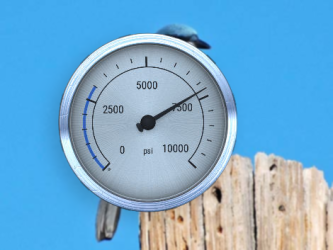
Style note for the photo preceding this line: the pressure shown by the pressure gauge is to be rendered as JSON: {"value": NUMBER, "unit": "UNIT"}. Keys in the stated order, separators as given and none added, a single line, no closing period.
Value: {"value": 7250, "unit": "psi"}
